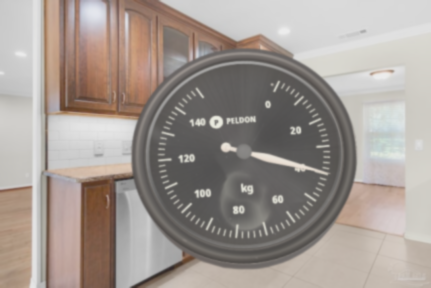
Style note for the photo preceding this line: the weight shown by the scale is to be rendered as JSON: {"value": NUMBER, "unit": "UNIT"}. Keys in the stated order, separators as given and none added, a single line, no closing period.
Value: {"value": 40, "unit": "kg"}
